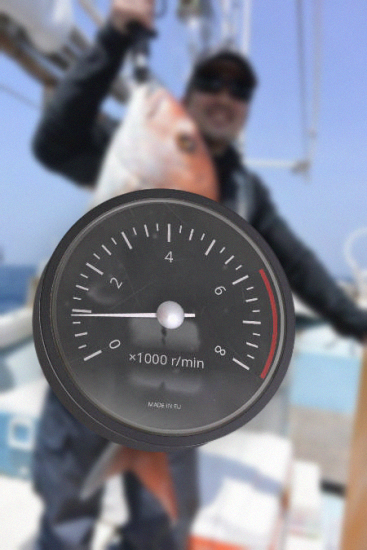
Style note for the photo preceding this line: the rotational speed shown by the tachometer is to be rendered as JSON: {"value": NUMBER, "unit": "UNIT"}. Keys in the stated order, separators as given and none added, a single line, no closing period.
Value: {"value": 875, "unit": "rpm"}
